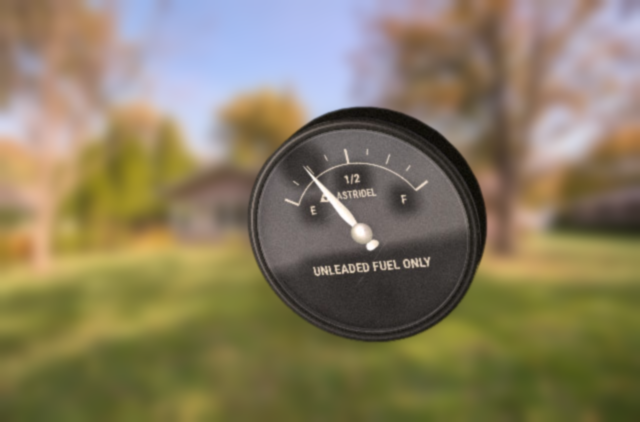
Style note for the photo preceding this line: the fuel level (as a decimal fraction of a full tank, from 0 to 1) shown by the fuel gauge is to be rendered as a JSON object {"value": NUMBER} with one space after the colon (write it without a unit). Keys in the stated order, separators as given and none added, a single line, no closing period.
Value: {"value": 0.25}
